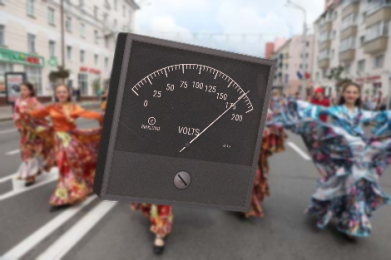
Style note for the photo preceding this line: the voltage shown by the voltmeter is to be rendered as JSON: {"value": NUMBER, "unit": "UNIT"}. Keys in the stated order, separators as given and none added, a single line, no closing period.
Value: {"value": 175, "unit": "V"}
